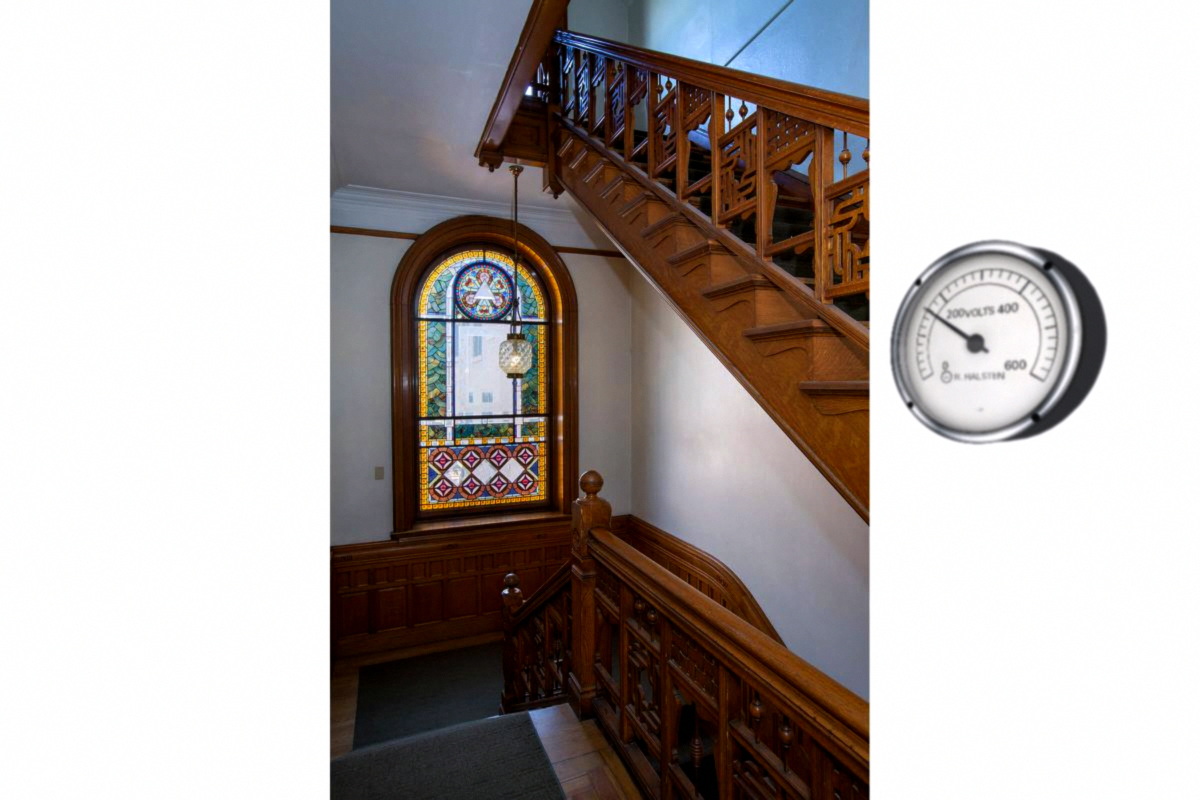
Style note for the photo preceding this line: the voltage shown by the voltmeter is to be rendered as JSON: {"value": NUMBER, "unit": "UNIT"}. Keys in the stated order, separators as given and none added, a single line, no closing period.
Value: {"value": 160, "unit": "V"}
